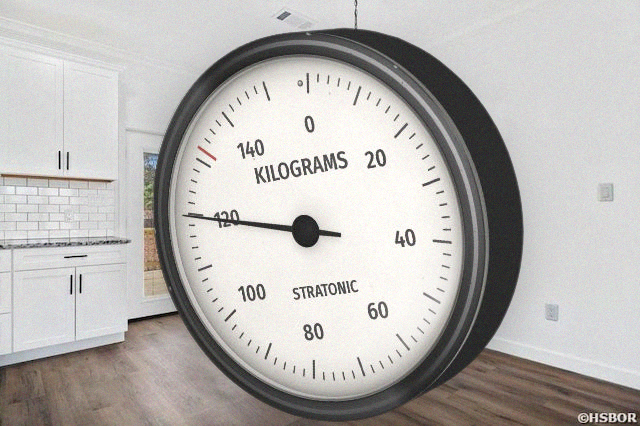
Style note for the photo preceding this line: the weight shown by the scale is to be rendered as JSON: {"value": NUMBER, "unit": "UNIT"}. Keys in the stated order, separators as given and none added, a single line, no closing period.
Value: {"value": 120, "unit": "kg"}
